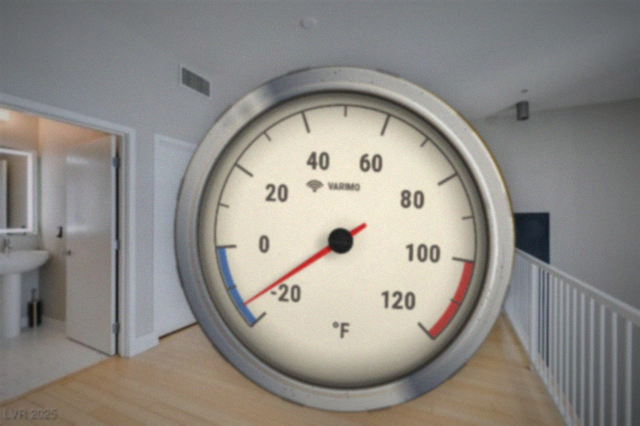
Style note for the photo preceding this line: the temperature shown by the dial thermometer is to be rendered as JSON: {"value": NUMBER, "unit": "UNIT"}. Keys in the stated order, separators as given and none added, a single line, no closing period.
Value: {"value": -15, "unit": "°F"}
